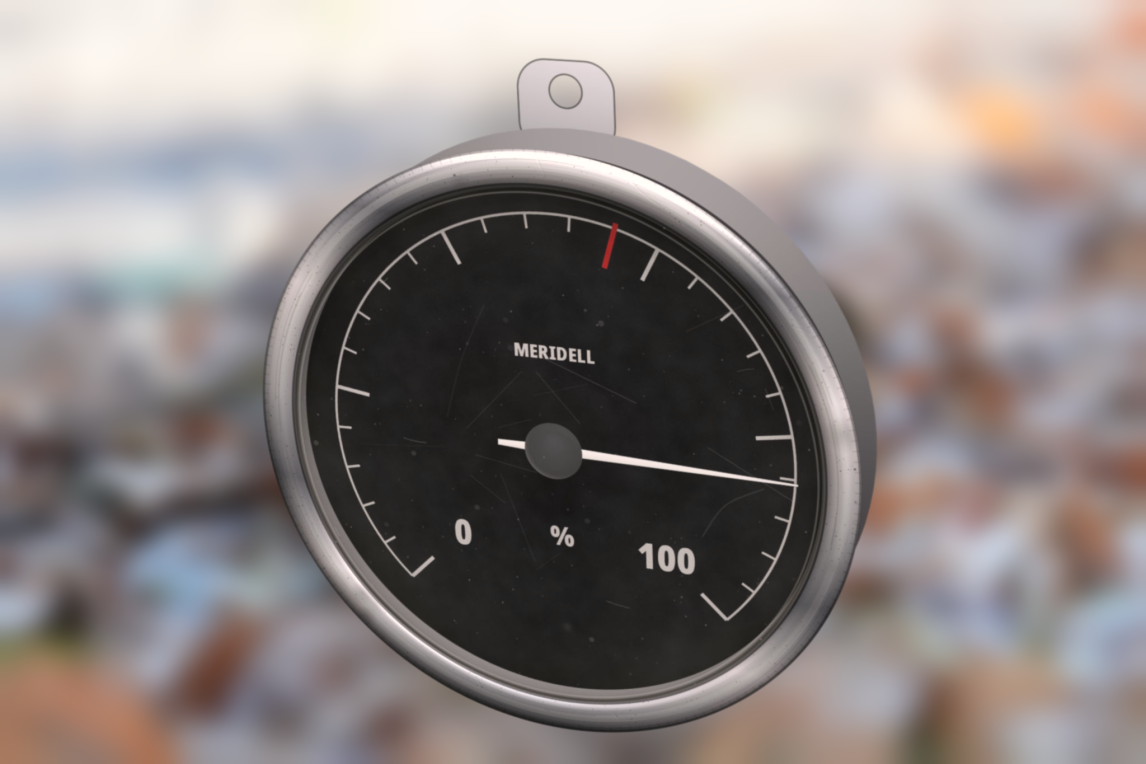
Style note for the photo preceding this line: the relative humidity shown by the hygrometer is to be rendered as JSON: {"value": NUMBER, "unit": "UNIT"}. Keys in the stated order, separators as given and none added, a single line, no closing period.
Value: {"value": 84, "unit": "%"}
